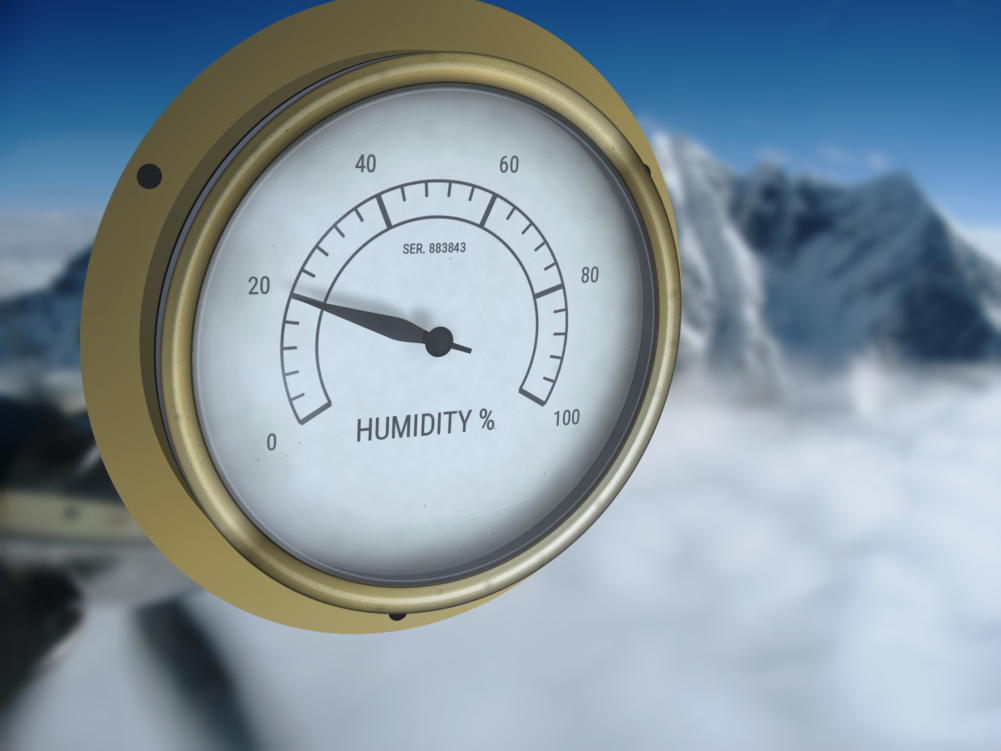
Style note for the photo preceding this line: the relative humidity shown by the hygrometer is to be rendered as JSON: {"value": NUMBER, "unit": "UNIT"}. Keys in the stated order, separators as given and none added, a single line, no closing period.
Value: {"value": 20, "unit": "%"}
